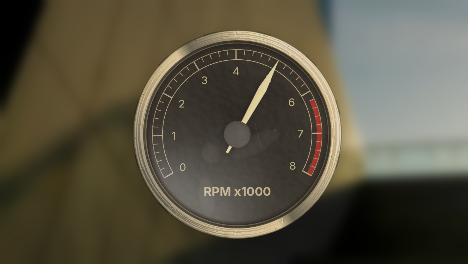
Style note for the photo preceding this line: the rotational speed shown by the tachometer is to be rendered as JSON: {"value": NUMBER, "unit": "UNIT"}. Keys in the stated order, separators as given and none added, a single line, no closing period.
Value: {"value": 5000, "unit": "rpm"}
